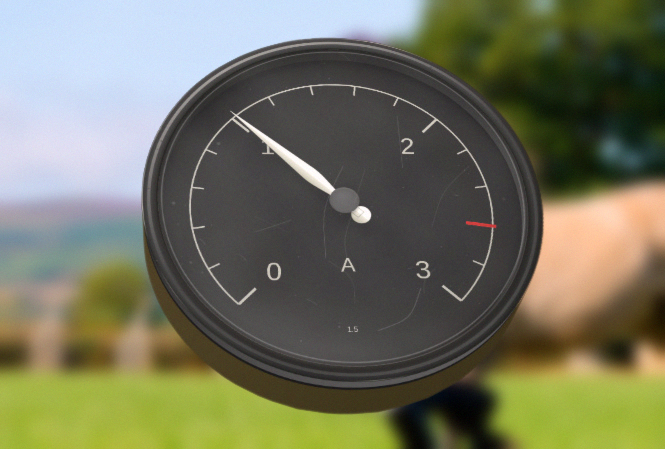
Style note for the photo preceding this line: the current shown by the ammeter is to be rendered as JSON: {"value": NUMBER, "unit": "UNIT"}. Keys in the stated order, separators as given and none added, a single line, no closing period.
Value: {"value": 1, "unit": "A"}
